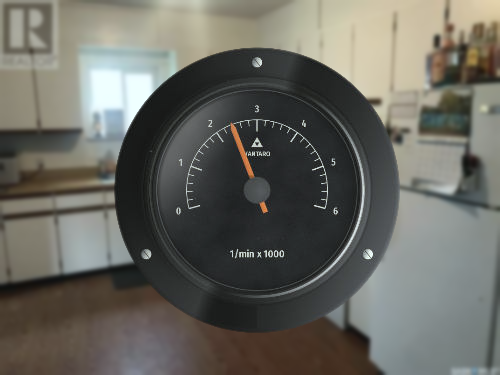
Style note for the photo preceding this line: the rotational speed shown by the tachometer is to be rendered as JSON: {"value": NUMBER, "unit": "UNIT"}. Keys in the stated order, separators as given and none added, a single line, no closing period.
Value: {"value": 2400, "unit": "rpm"}
